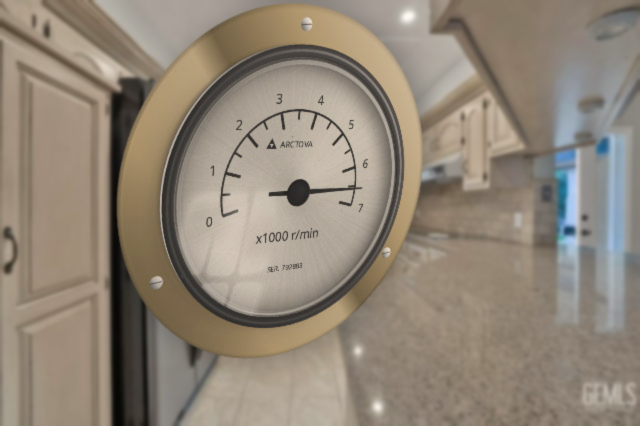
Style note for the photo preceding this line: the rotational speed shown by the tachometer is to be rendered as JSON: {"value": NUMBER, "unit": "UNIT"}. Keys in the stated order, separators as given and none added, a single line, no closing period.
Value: {"value": 6500, "unit": "rpm"}
